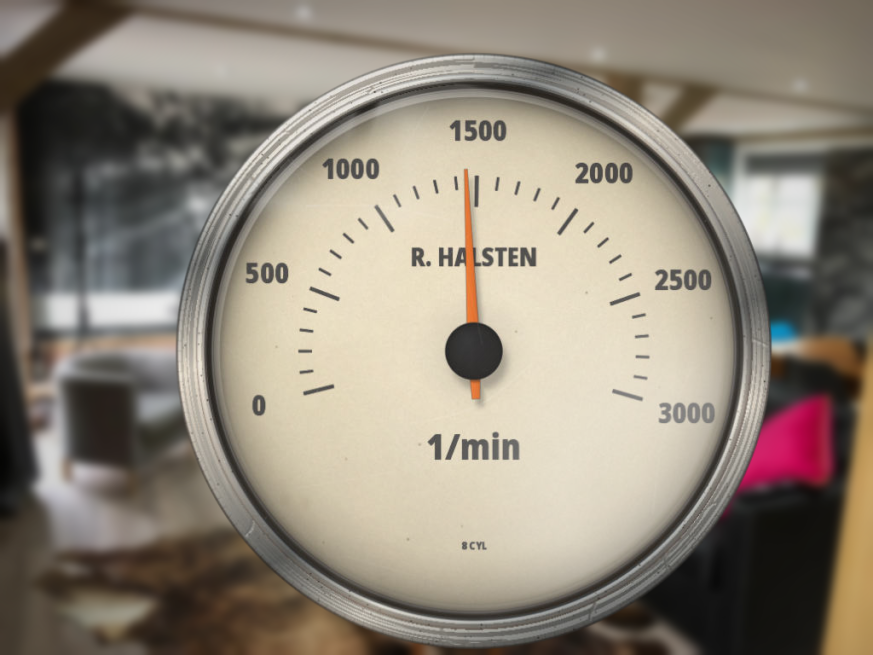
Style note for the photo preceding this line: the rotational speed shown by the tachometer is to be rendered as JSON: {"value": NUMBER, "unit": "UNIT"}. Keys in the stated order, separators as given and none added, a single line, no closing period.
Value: {"value": 1450, "unit": "rpm"}
